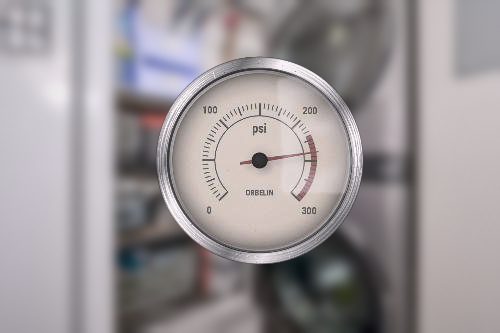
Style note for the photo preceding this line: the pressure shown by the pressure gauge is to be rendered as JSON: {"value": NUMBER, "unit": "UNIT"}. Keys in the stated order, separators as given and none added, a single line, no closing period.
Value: {"value": 240, "unit": "psi"}
